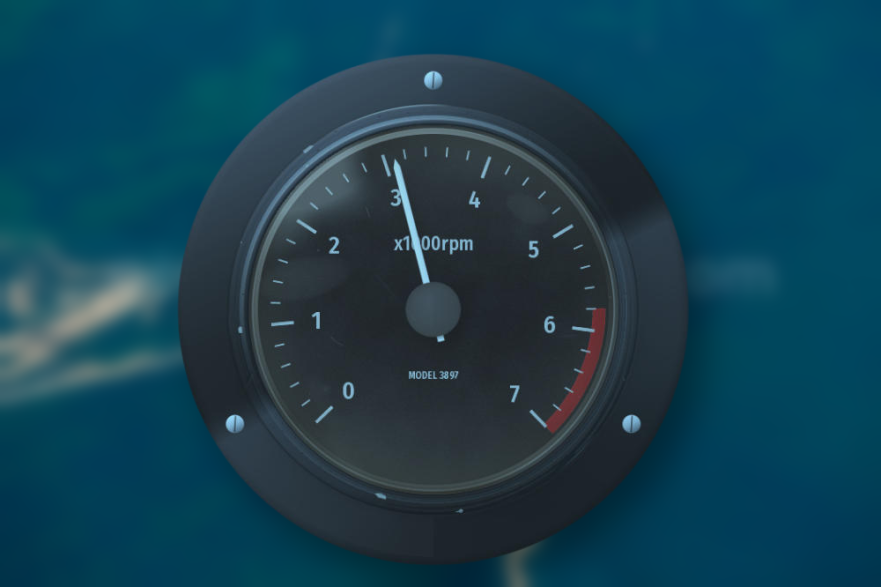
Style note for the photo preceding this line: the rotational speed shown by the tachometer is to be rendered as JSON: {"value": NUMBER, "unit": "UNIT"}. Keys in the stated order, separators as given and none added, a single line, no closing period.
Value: {"value": 3100, "unit": "rpm"}
